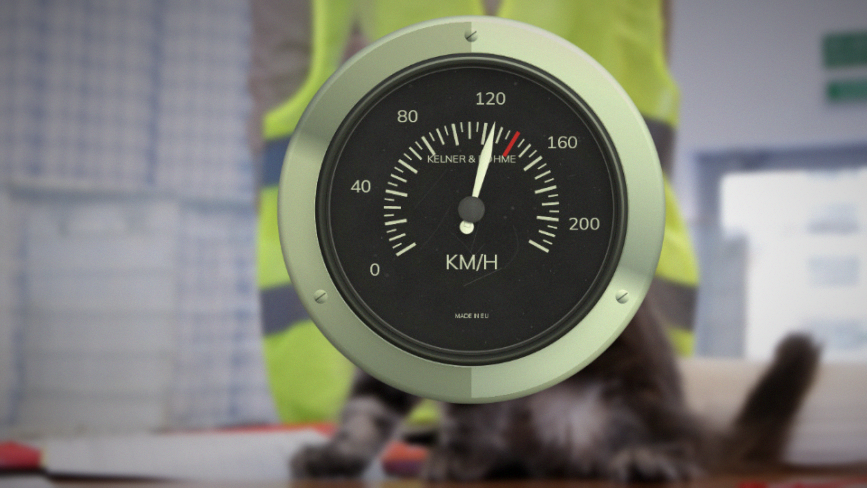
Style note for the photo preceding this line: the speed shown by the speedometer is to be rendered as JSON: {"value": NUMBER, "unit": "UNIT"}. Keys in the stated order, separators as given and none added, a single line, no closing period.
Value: {"value": 125, "unit": "km/h"}
